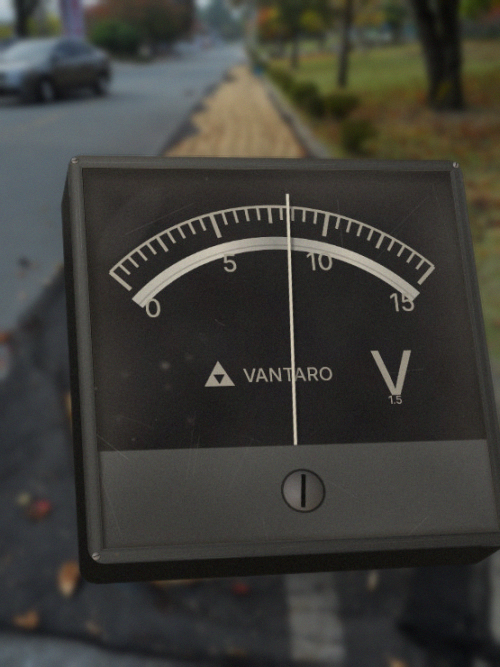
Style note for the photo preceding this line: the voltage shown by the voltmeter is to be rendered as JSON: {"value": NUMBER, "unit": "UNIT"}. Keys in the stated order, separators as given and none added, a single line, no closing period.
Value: {"value": 8.25, "unit": "V"}
